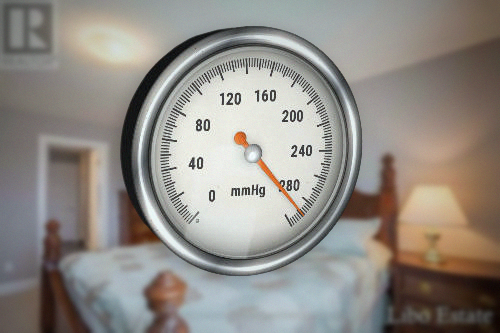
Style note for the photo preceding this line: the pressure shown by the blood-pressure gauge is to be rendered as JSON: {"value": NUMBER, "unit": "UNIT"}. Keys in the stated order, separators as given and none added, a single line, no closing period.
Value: {"value": 290, "unit": "mmHg"}
